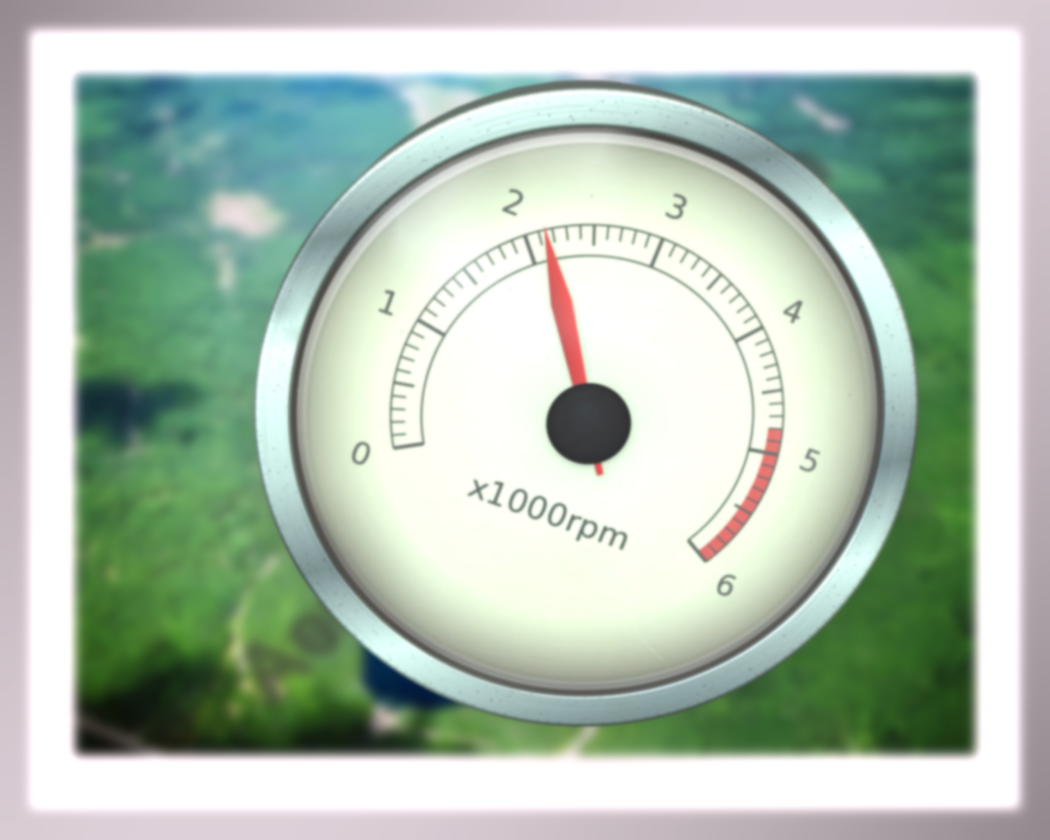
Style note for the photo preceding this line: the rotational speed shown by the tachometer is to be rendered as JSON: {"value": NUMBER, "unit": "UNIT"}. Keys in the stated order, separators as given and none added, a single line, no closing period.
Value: {"value": 2150, "unit": "rpm"}
